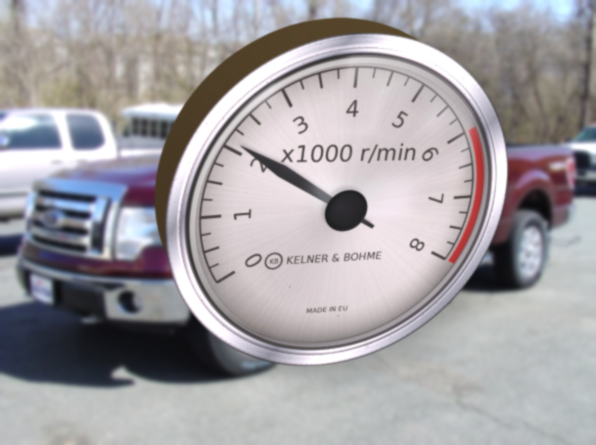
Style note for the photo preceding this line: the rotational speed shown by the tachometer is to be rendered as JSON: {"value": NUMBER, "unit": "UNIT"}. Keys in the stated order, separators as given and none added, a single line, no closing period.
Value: {"value": 2125, "unit": "rpm"}
